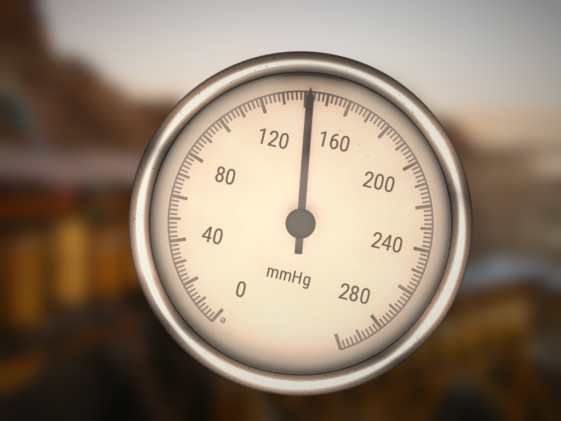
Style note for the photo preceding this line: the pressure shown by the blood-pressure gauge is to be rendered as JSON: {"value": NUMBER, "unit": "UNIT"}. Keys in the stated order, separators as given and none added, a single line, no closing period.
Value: {"value": 142, "unit": "mmHg"}
